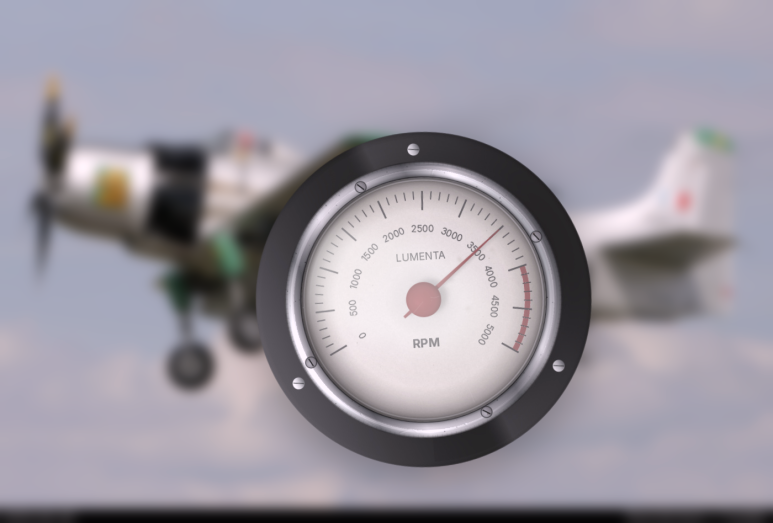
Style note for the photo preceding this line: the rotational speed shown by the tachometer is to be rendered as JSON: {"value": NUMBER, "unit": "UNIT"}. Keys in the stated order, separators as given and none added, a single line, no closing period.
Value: {"value": 3500, "unit": "rpm"}
